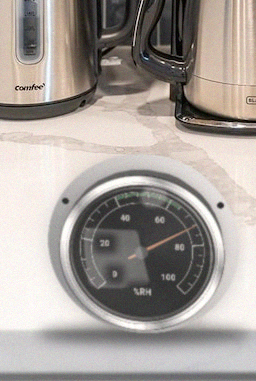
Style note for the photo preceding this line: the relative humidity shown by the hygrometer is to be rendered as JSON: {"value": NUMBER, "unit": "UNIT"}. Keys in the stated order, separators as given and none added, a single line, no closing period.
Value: {"value": 72, "unit": "%"}
